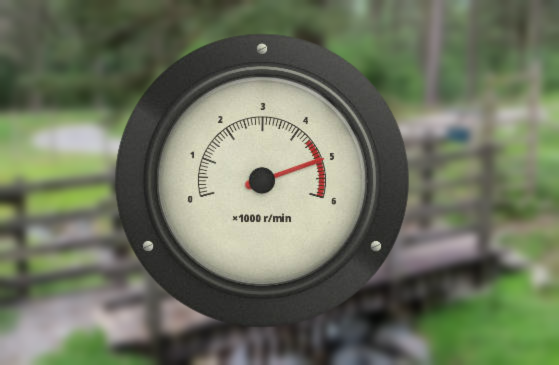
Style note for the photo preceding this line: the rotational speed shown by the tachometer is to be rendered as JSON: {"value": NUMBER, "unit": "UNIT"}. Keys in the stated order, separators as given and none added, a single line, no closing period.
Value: {"value": 5000, "unit": "rpm"}
